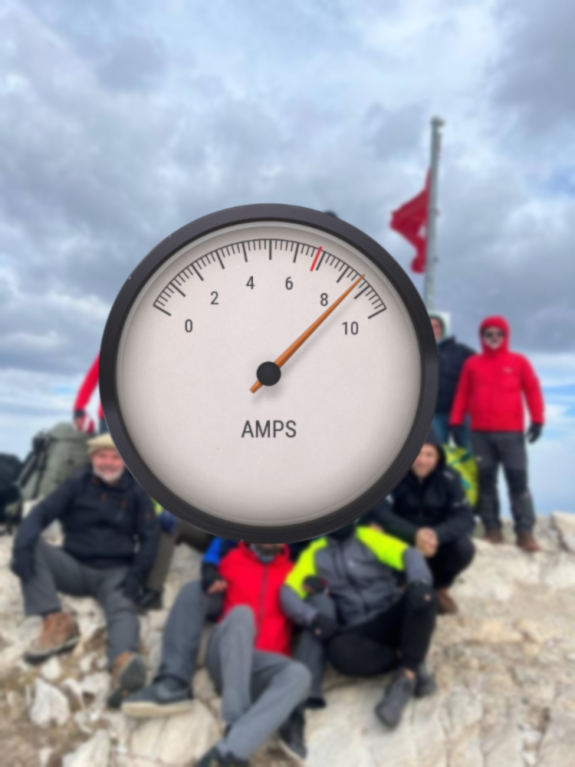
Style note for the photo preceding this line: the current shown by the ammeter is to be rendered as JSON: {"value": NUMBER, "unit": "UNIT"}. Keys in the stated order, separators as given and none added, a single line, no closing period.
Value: {"value": 8.6, "unit": "A"}
